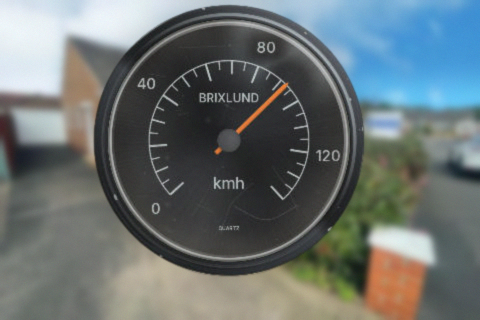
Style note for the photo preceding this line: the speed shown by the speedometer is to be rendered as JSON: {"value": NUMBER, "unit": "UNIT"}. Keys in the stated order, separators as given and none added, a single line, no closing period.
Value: {"value": 92.5, "unit": "km/h"}
